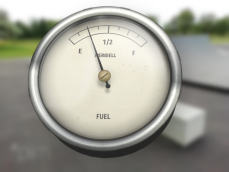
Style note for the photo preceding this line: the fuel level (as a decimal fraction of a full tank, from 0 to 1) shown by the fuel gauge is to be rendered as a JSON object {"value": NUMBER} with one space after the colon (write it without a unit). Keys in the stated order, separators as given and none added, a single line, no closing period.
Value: {"value": 0.25}
